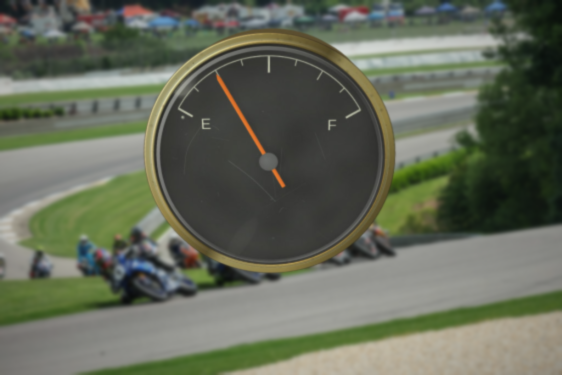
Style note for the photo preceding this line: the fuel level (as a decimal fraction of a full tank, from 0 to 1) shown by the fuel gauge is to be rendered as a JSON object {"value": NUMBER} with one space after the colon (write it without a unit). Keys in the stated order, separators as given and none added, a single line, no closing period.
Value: {"value": 0.25}
